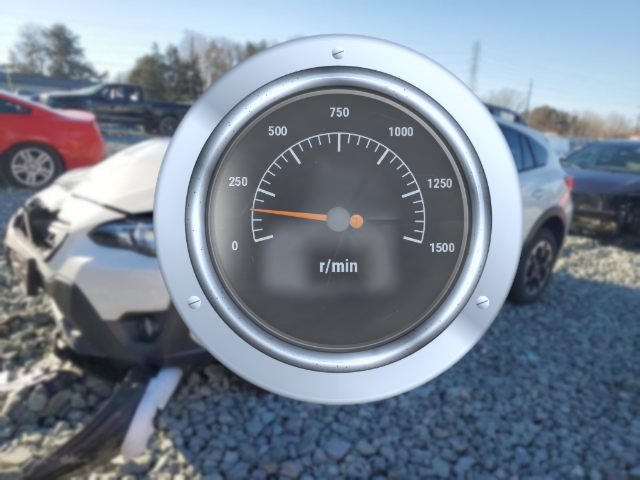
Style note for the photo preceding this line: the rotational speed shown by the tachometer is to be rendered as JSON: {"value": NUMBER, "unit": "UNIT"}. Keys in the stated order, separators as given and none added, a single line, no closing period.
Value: {"value": 150, "unit": "rpm"}
